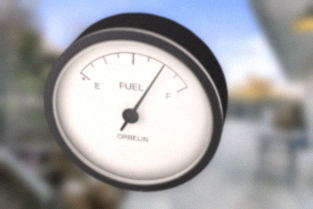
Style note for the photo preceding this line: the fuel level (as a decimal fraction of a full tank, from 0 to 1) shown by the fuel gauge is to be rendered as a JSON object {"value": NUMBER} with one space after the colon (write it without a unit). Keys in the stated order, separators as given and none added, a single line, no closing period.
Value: {"value": 0.75}
